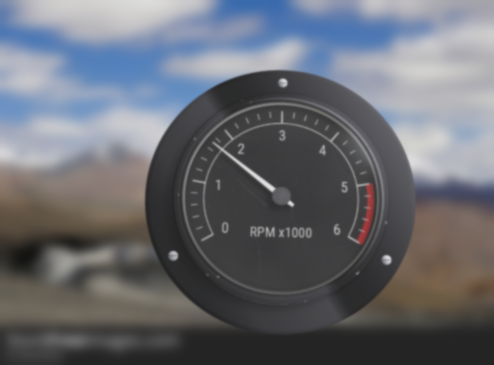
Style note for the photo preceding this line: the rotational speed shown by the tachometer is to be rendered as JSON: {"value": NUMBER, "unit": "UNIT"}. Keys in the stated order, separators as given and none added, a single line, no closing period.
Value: {"value": 1700, "unit": "rpm"}
